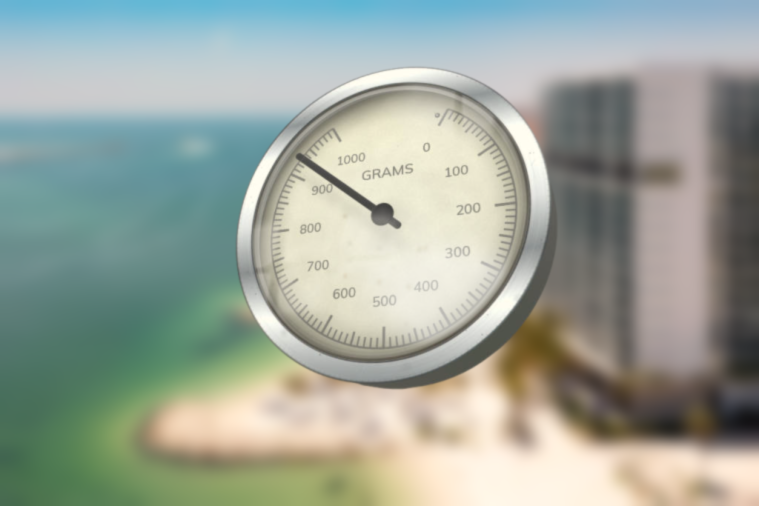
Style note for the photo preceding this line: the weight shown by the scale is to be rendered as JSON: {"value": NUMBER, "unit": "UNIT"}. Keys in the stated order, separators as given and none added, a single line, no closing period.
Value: {"value": 930, "unit": "g"}
